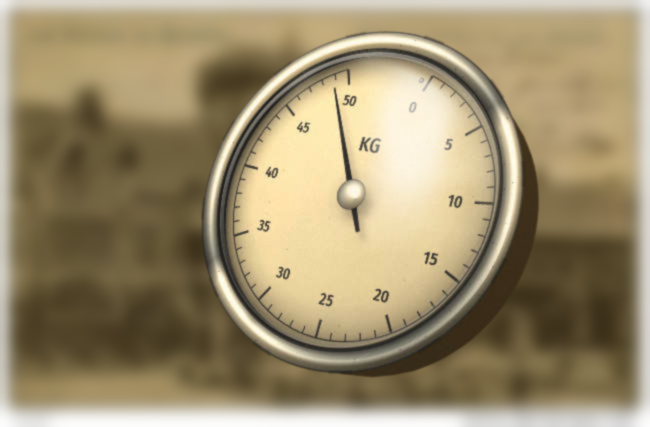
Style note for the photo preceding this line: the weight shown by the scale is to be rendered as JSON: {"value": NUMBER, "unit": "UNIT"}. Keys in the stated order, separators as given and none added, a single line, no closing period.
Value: {"value": 49, "unit": "kg"}
